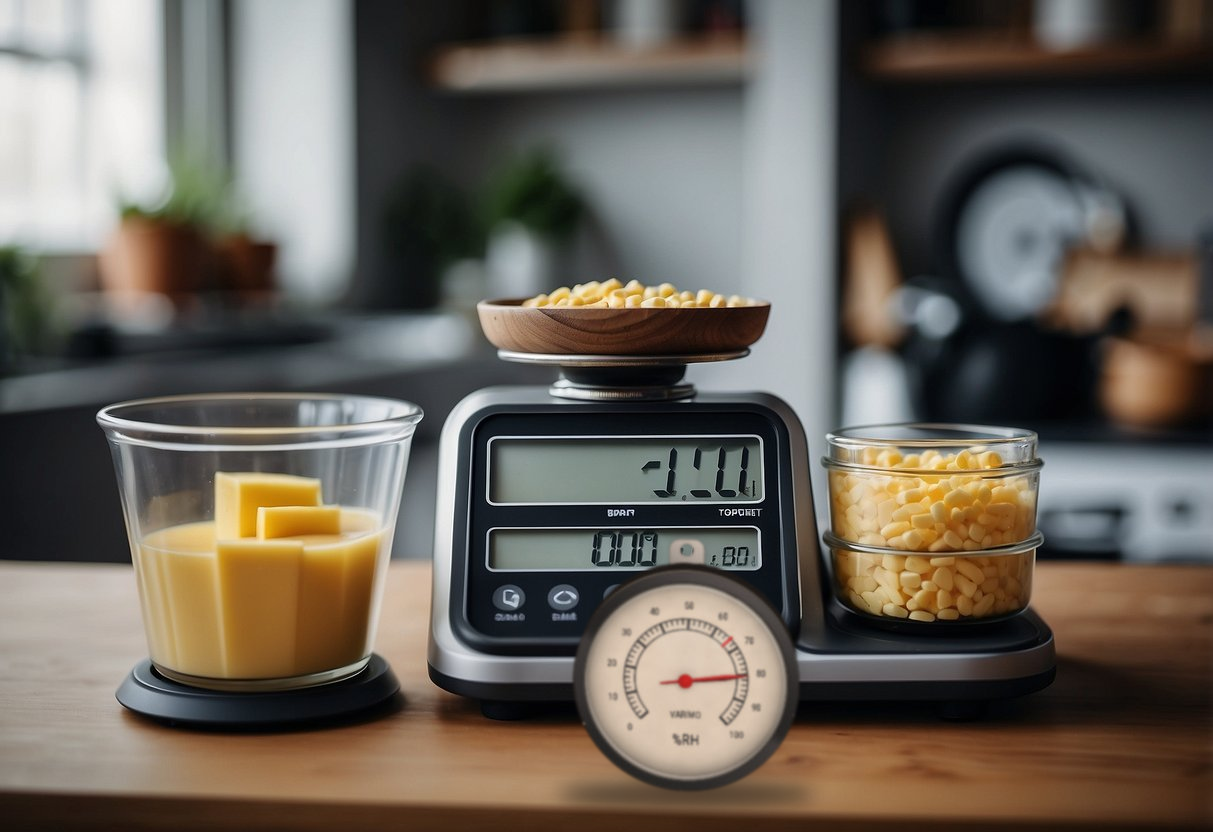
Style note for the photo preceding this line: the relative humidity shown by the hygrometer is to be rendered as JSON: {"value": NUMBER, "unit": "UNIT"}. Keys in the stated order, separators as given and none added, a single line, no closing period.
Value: {"value": 80, "unit": "%"}
